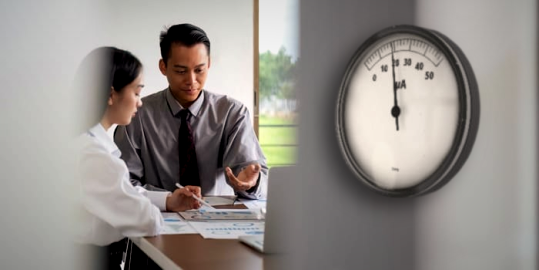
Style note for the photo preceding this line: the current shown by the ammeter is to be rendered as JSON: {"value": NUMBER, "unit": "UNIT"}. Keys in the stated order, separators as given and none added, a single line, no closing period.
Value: {"value": 20, "unit": "µA"}
